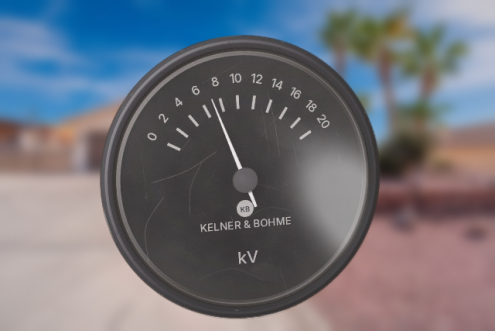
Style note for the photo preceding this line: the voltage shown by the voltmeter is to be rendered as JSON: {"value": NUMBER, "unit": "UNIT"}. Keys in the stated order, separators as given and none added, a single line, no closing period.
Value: {"value": 7, "unit": "kV"}
